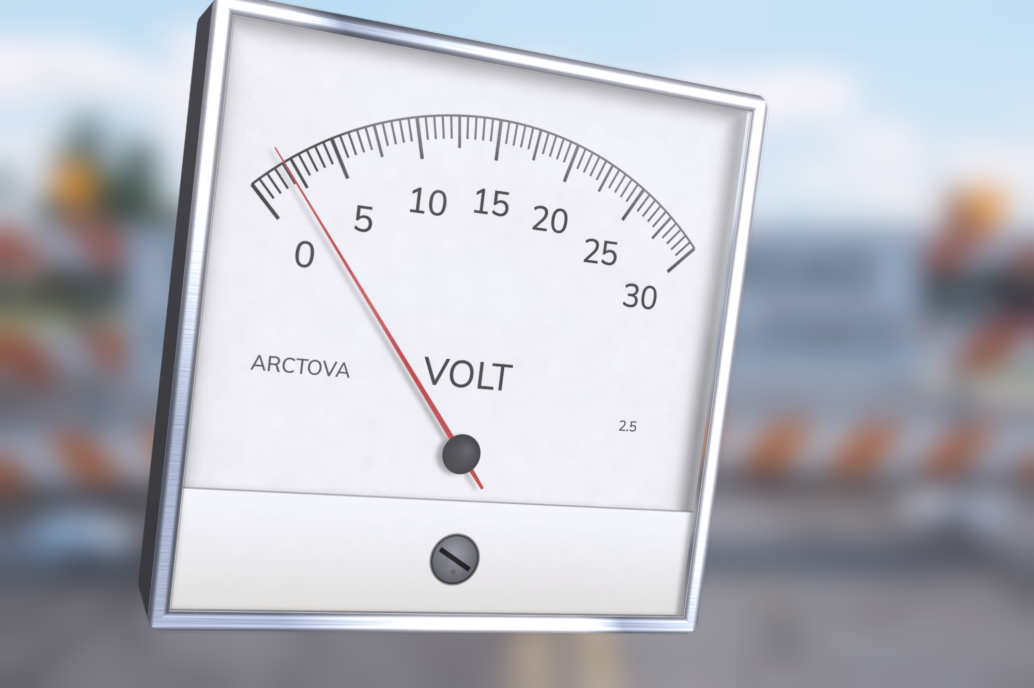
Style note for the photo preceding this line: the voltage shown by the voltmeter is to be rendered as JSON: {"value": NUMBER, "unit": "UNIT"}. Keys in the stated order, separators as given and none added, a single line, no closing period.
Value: {"value": 2, "unit": "V"}
